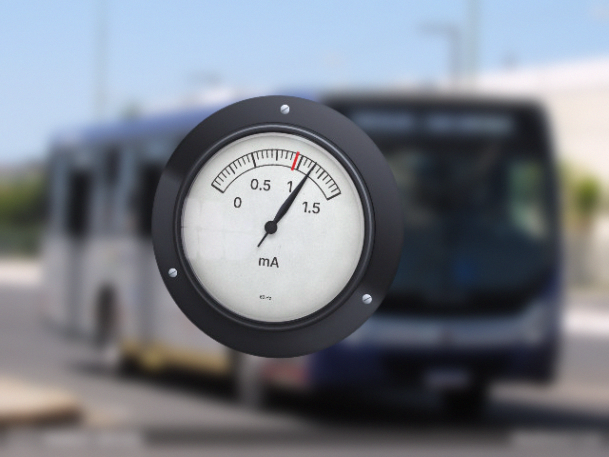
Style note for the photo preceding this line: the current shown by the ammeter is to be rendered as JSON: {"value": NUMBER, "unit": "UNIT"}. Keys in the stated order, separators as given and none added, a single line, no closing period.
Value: {"value": 1.15, "unit": "mA"}
